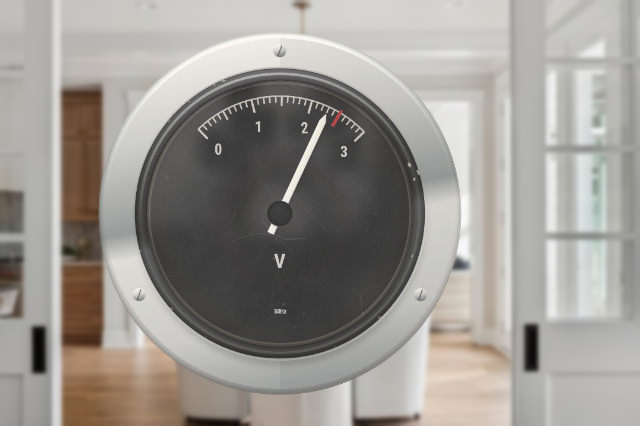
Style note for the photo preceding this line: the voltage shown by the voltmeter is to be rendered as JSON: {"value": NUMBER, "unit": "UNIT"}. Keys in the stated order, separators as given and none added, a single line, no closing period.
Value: {"value": 2.3, "unit": "V"}
